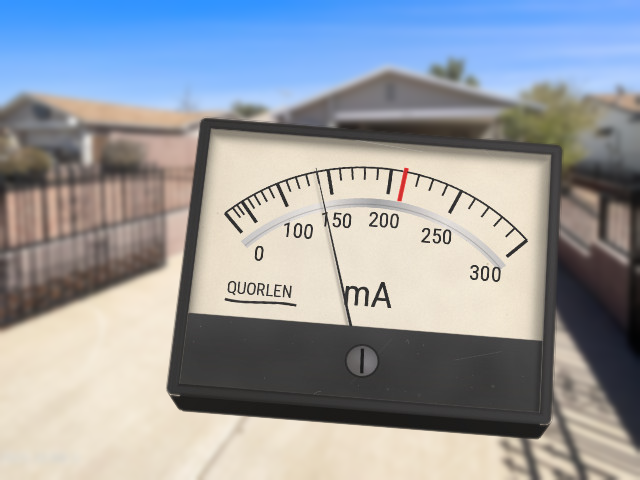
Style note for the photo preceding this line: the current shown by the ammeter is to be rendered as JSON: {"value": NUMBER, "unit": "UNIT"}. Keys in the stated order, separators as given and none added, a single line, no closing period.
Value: {"value": 140, "unit": "mA"}
